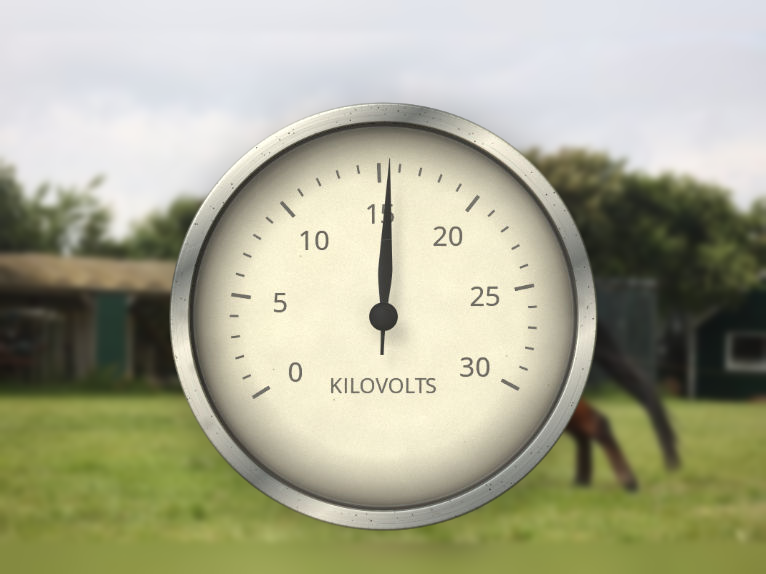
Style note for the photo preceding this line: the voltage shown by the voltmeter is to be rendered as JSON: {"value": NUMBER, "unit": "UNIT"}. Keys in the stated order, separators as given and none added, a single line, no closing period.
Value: {"value": 15.5, "unit": "kV"}
